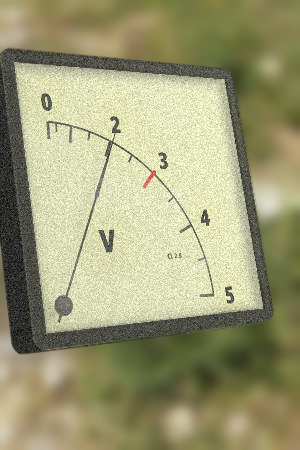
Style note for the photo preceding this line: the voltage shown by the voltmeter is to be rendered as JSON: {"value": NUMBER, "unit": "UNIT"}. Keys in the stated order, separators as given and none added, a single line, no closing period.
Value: {"value": 2, "unit": "V"}
